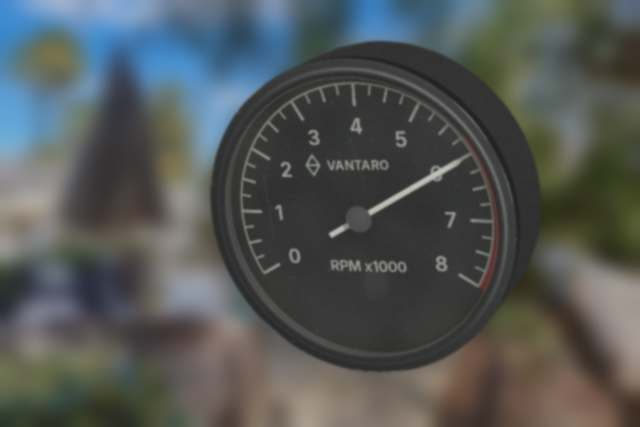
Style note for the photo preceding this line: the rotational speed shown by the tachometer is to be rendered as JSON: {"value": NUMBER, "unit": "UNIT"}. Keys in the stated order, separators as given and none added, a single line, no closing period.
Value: {"value": 6000, "unit": "rpm"}
